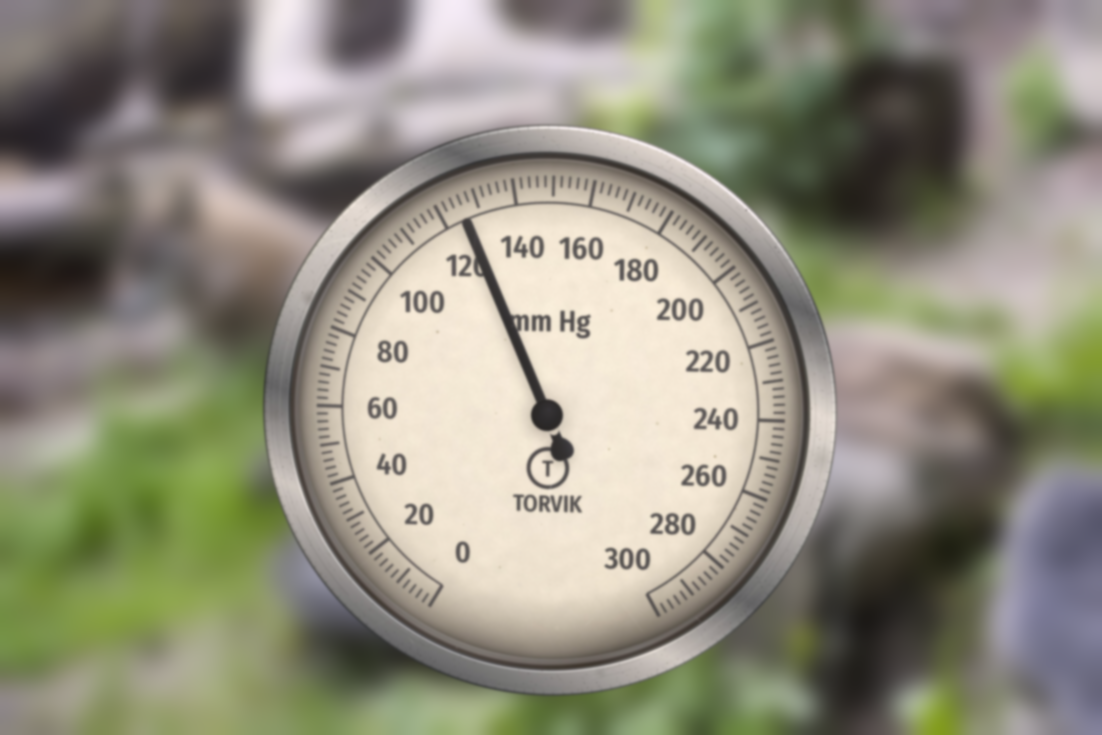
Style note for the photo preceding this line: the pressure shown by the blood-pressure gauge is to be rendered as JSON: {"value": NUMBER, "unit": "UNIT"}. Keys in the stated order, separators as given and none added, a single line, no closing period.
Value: {"value": 126, "unit": "mmHg"}
